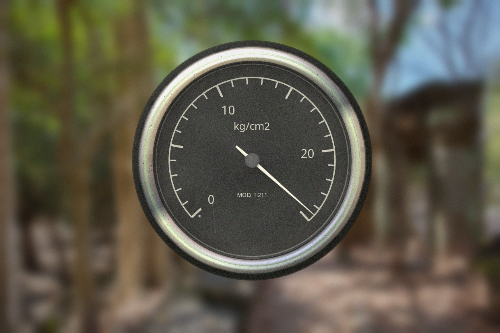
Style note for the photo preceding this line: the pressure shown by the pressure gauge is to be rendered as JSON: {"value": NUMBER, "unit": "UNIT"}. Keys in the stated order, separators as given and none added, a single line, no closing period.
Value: {"value": 24.5, "unit": "kg/cm²"}
